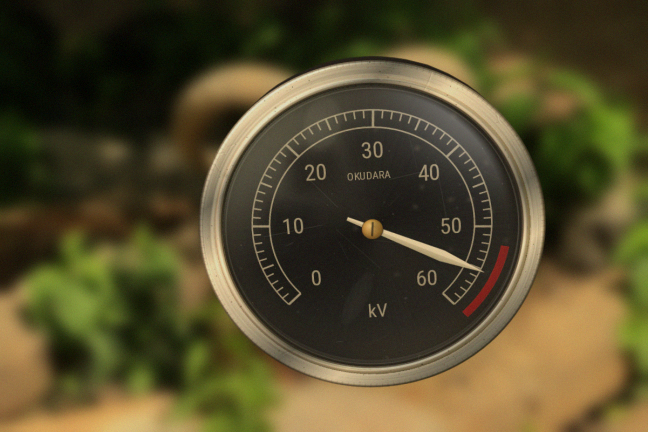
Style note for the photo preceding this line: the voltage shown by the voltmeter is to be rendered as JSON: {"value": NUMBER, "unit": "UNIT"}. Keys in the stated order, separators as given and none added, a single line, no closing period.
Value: {"value": 55, "unit": "kV"}
